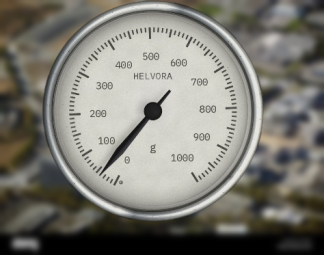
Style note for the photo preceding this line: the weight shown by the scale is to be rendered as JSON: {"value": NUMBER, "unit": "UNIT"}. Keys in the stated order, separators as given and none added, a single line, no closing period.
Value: {"value": 40, "unit": "g"}
